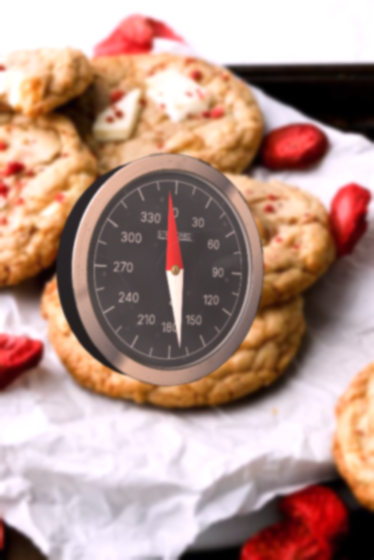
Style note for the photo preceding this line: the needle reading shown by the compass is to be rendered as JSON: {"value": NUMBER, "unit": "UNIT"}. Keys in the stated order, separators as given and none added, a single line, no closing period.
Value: {"value": 352.5, "unit": "°"}
